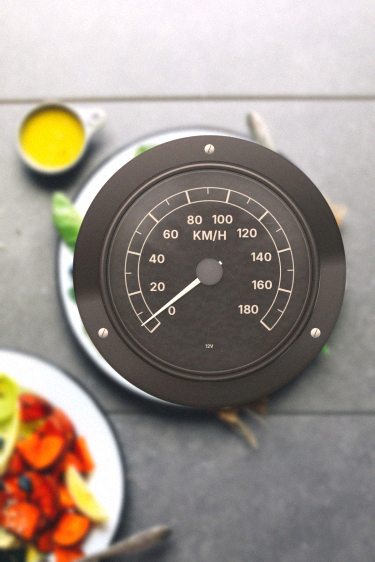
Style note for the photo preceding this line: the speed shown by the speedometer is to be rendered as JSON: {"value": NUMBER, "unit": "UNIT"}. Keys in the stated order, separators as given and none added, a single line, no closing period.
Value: {"value": 5, "unit": "km/h"}
